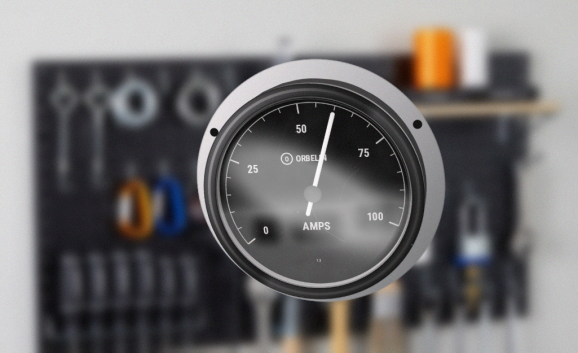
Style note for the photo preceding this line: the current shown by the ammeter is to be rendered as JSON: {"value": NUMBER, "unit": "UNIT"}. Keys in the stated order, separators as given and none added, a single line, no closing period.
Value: {"value": 60, "unit": "A"}
